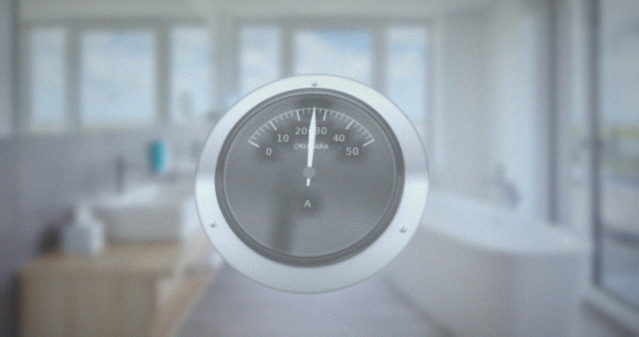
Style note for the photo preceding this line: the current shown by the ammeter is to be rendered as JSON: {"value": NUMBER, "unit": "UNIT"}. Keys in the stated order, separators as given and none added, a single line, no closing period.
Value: {"value": 26, "unit": "A"}
